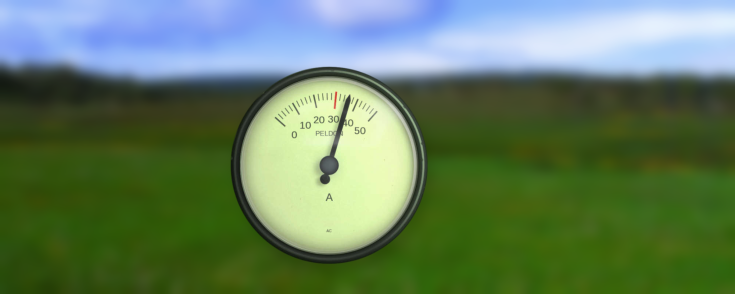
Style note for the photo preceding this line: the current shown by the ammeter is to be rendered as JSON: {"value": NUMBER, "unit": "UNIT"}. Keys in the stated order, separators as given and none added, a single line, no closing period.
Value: {"value": 36, "unit": "A"}
